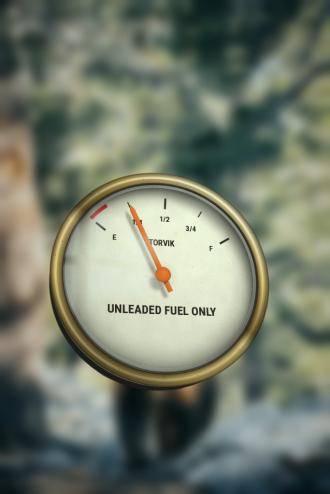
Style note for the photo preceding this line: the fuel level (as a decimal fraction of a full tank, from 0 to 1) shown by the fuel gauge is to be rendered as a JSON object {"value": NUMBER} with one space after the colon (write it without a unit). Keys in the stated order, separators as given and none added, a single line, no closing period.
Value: {"value": 0.25}
